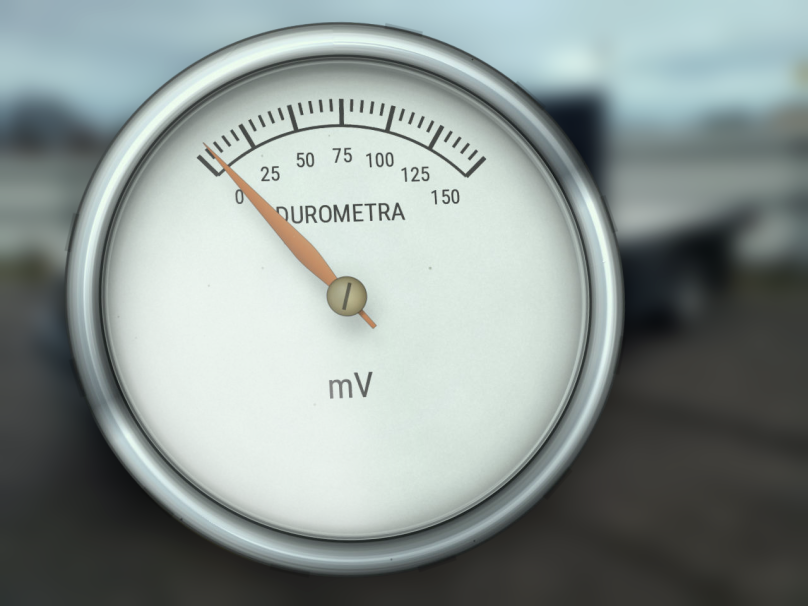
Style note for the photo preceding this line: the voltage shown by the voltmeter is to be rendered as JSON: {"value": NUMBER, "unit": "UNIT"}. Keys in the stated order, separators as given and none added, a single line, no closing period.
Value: {"value": 5, "unit": "mV"}
